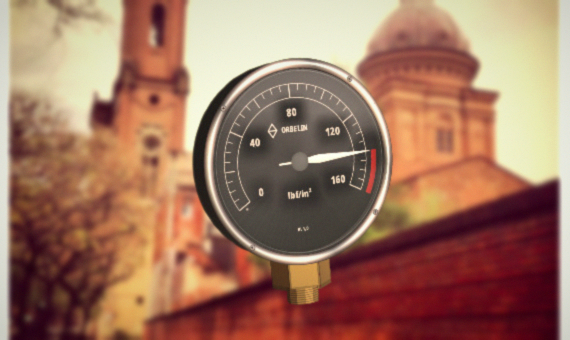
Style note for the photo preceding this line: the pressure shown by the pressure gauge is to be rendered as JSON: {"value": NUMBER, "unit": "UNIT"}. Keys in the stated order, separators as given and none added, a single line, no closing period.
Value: {"value": 140, "unit": "psi"}
